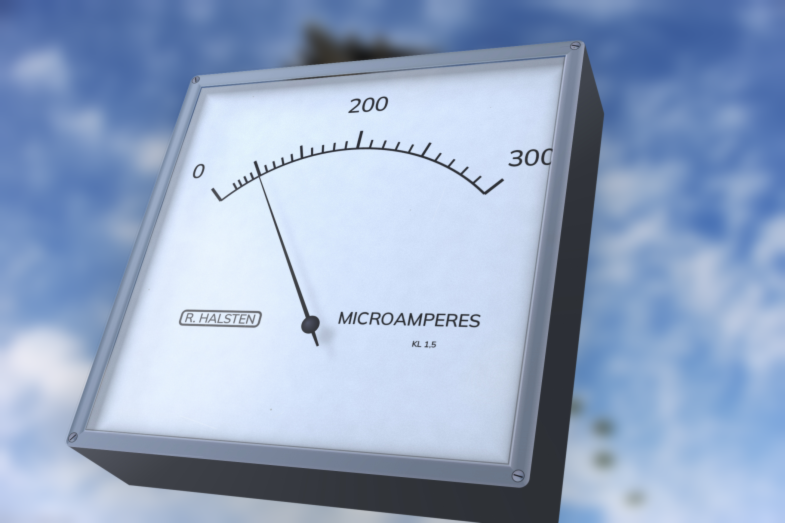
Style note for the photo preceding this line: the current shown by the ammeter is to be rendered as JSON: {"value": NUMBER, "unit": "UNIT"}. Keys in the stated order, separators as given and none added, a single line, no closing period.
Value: {"value": 100, "unit": "µA"}
